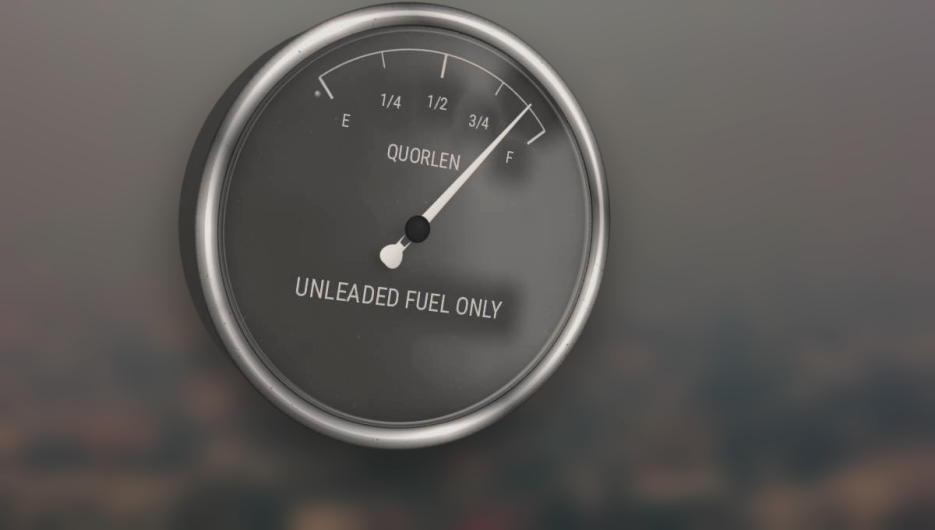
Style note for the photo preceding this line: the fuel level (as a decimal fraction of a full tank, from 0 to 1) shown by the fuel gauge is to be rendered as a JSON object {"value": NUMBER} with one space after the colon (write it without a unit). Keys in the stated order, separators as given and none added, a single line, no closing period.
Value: {"value": 0.875}
